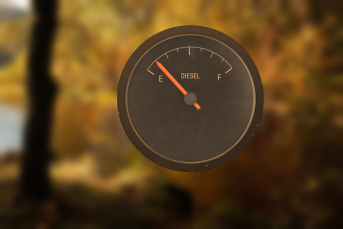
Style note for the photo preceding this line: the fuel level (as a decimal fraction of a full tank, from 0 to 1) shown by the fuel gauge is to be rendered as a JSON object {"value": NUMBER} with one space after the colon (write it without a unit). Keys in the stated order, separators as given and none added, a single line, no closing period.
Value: {"value": 0.125}
